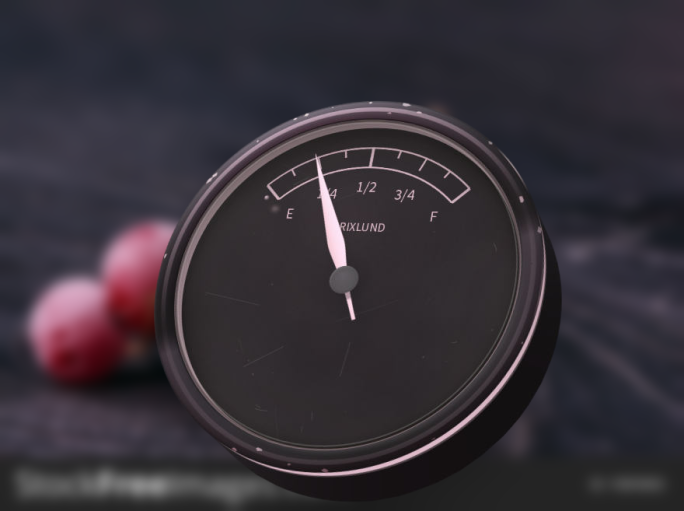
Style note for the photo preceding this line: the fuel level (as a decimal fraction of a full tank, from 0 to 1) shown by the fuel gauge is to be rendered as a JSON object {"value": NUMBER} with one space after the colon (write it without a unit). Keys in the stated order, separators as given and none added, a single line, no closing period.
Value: {"value": 0.25}
